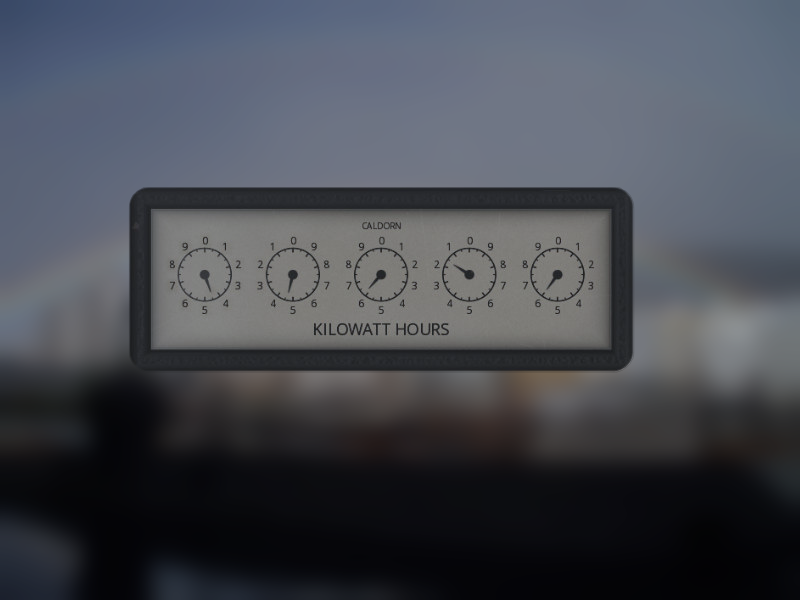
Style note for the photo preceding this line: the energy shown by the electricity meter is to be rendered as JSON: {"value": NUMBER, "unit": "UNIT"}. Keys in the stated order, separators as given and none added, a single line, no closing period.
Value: {"value": 44616, "unit": "kWh"}
